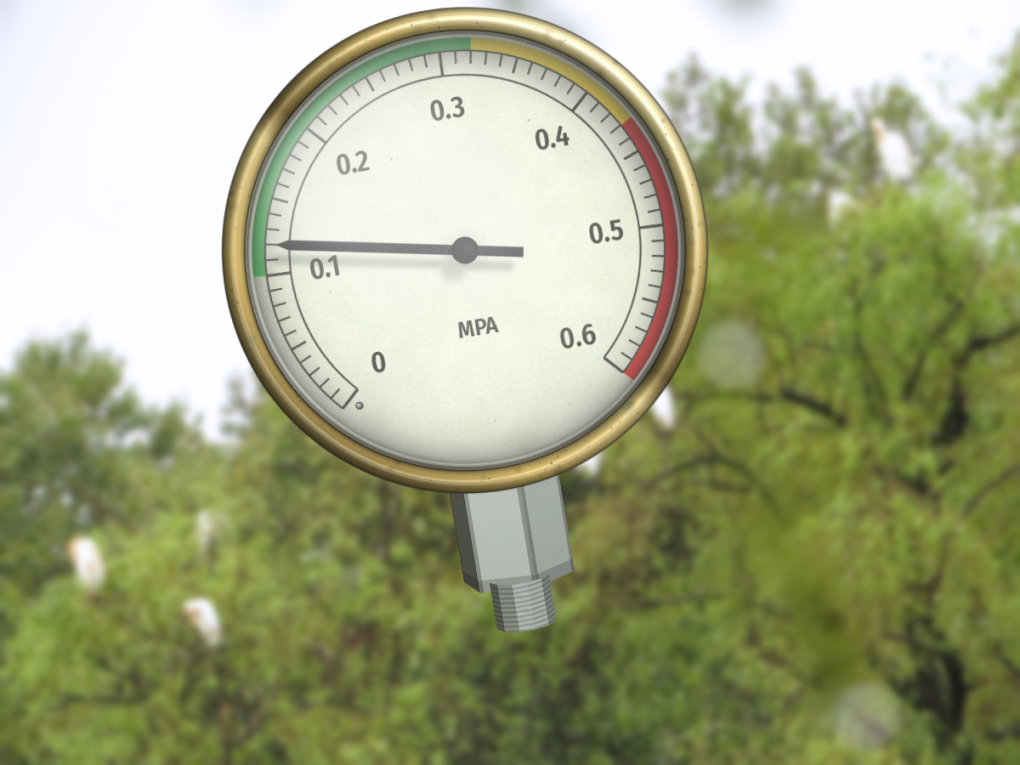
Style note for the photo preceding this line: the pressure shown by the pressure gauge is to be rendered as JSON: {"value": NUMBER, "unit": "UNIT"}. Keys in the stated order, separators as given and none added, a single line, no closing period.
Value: {"value": 0.12, "unit": "MPa"}
